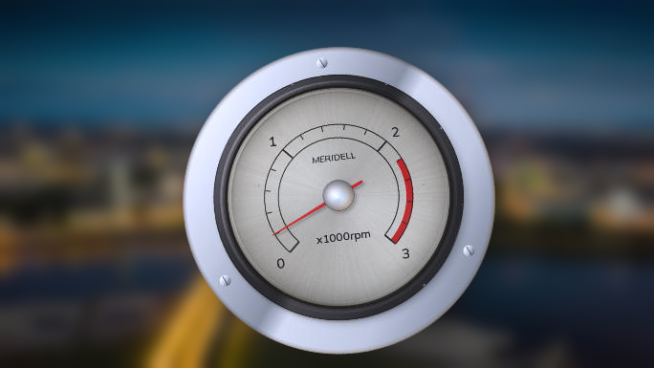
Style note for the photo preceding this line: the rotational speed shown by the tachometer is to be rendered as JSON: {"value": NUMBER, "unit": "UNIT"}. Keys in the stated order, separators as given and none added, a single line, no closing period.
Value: {"value": 200, "unit": "rpm"}
